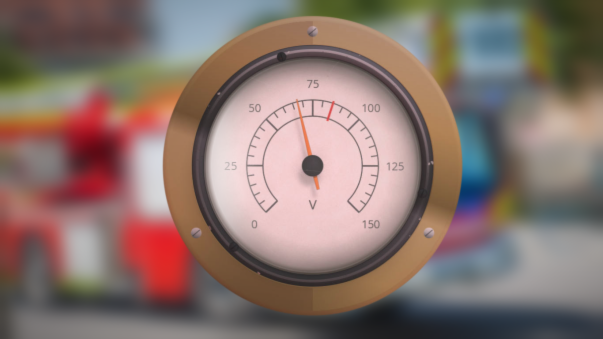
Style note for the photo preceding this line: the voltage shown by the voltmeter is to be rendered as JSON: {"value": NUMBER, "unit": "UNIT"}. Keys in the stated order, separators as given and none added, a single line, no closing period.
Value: {"value": 67.5, "unit": "V"}
